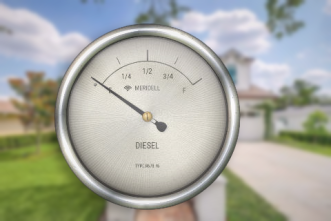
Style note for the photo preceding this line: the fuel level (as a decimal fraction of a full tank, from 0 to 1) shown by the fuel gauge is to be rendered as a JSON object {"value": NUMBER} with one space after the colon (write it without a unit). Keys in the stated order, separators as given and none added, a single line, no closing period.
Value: {"value": 0}
